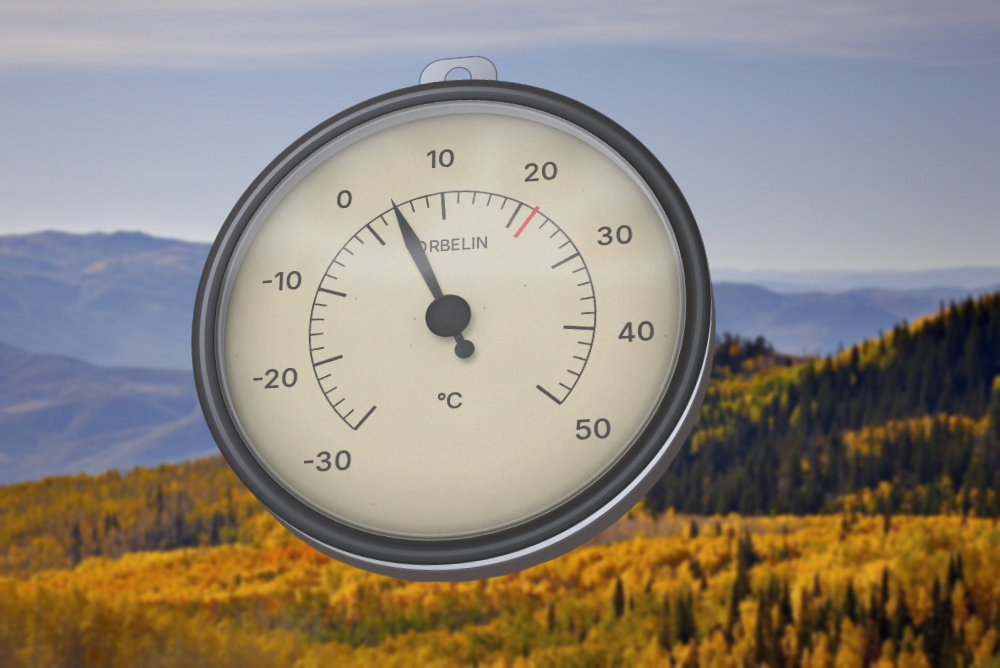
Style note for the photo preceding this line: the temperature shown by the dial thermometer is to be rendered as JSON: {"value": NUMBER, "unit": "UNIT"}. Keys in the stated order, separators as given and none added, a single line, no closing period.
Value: {"value": 4, "unit": "°C"}
